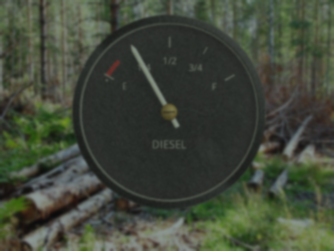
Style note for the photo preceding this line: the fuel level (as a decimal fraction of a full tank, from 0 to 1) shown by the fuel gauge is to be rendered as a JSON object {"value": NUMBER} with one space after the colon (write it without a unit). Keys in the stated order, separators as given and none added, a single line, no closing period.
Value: {"value": 0.25}
